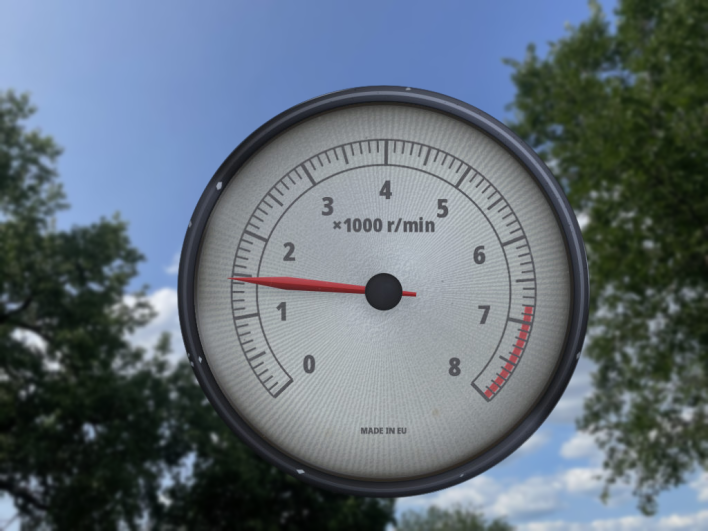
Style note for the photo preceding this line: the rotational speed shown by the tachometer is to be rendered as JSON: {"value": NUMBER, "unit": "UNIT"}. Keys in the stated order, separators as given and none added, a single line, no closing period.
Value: {"value": 1450, "unit": "rpm"}
